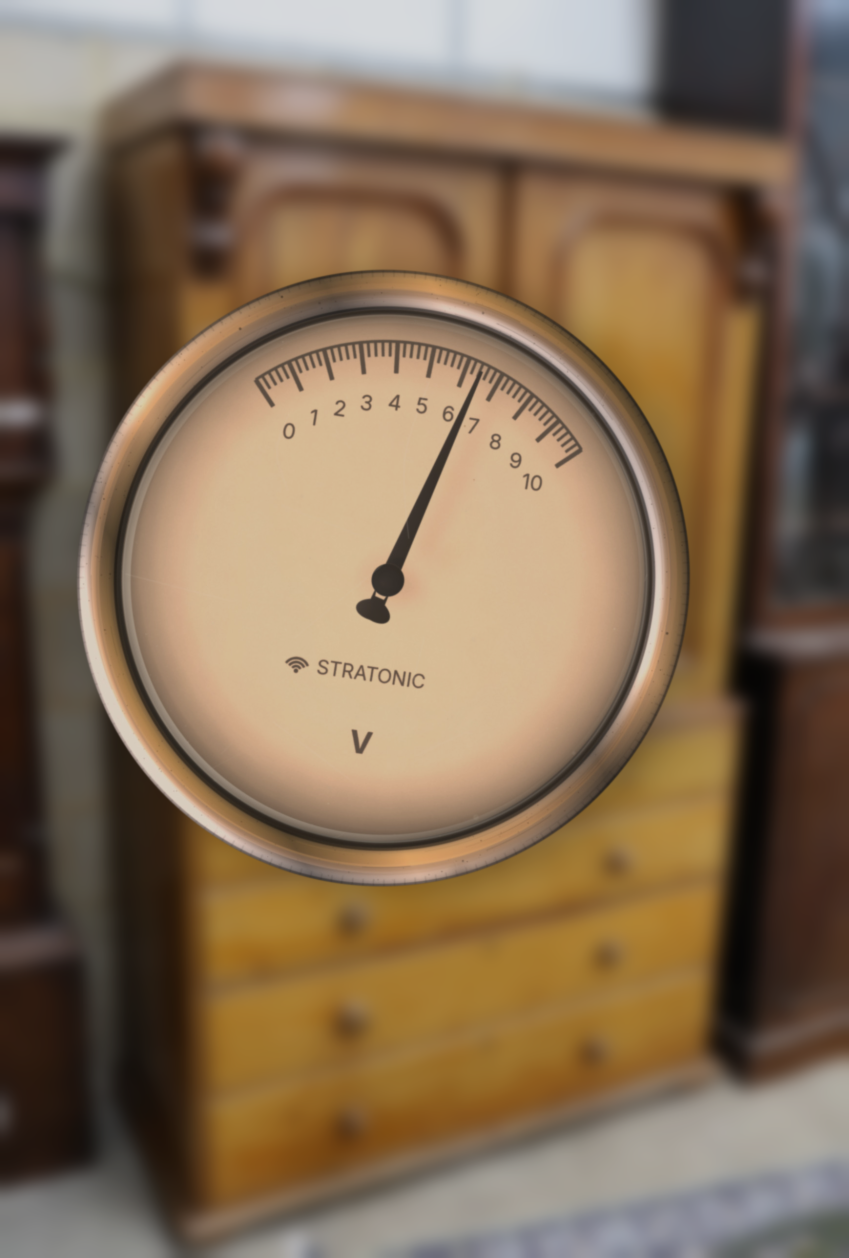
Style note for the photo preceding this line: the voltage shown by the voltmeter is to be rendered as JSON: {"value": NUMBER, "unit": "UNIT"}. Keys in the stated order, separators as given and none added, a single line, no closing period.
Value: {"value": 6.4, "unit": "V"}
